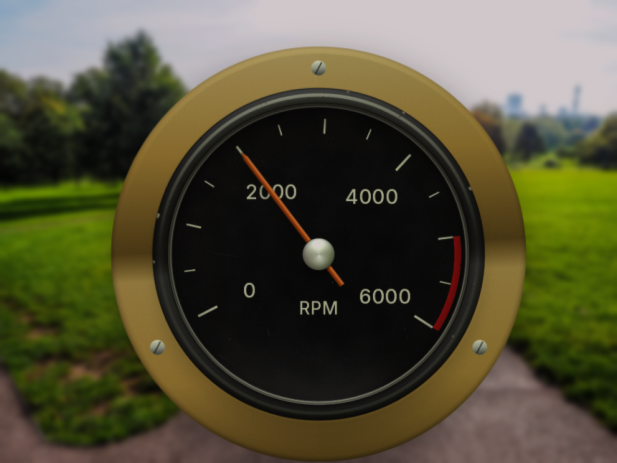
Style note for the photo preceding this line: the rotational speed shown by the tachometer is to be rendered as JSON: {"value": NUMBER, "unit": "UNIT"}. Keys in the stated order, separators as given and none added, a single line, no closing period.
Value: {"value": 2000, "unit": "rpm"}
